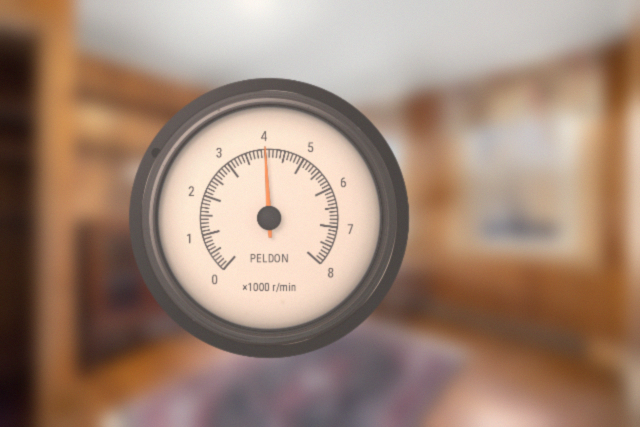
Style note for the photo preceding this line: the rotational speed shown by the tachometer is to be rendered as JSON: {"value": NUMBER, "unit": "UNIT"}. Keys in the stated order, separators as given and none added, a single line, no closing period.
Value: {"value": 4000, "unit": "rpm"}
